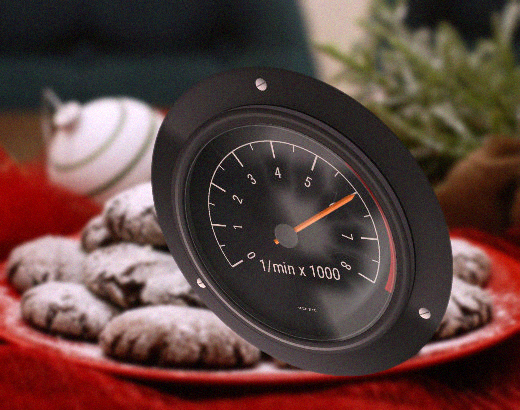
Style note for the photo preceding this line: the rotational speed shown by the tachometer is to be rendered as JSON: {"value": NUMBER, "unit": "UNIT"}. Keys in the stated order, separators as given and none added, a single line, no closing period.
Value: {"value": 6000, "unit": "rpm"}
